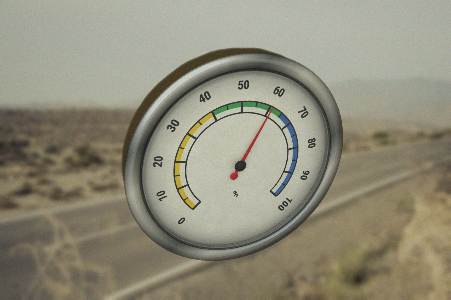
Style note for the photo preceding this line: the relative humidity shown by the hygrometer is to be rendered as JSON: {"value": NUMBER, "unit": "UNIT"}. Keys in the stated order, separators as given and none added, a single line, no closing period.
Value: {"value": 60, "unit": "%"}
